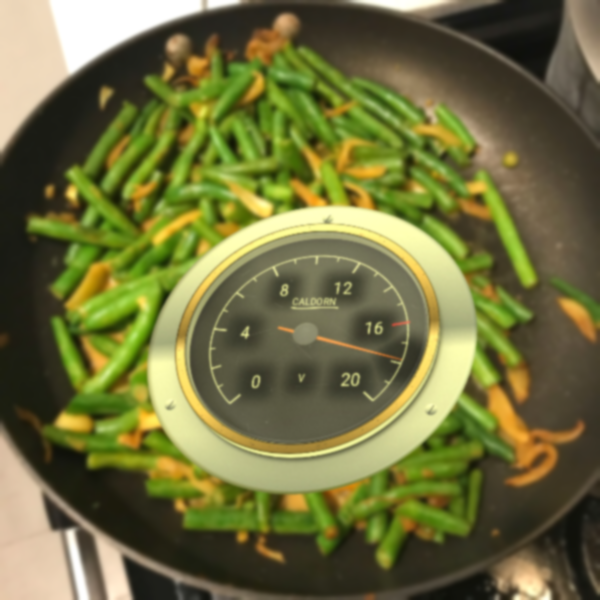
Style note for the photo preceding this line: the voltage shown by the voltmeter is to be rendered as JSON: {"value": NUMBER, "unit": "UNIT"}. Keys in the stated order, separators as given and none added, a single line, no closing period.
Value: {"value": 18, "unit": "V"}
